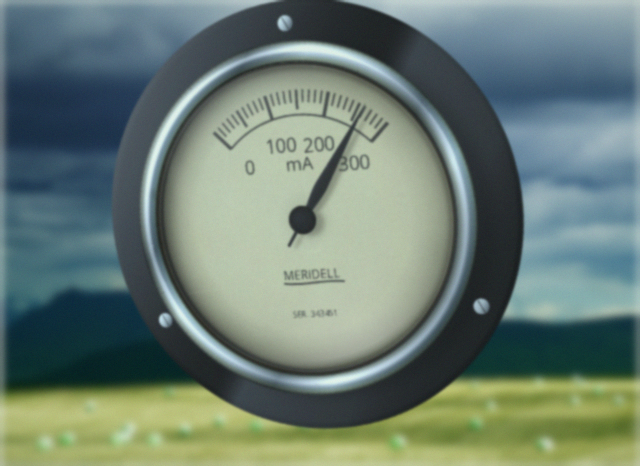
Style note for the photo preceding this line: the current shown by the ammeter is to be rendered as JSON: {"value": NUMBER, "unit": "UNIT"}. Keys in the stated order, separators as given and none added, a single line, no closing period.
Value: {"value": 260, "unit": "mA"}
